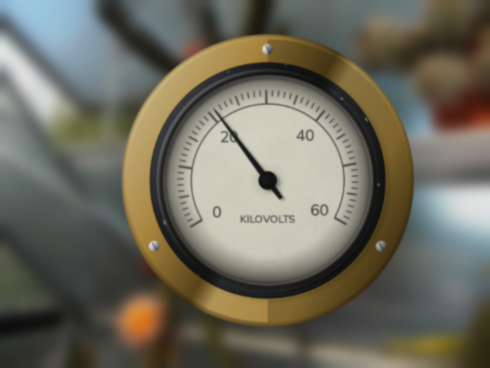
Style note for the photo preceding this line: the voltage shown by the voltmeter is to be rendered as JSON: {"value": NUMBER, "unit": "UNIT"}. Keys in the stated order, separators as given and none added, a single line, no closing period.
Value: {"value": 21, "unit": "kV"}
